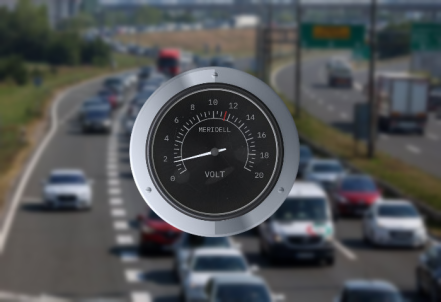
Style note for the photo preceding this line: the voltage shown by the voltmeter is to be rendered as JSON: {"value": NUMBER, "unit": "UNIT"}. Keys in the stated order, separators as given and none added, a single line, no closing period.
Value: {"value": 1.5, "unit": "V"}
